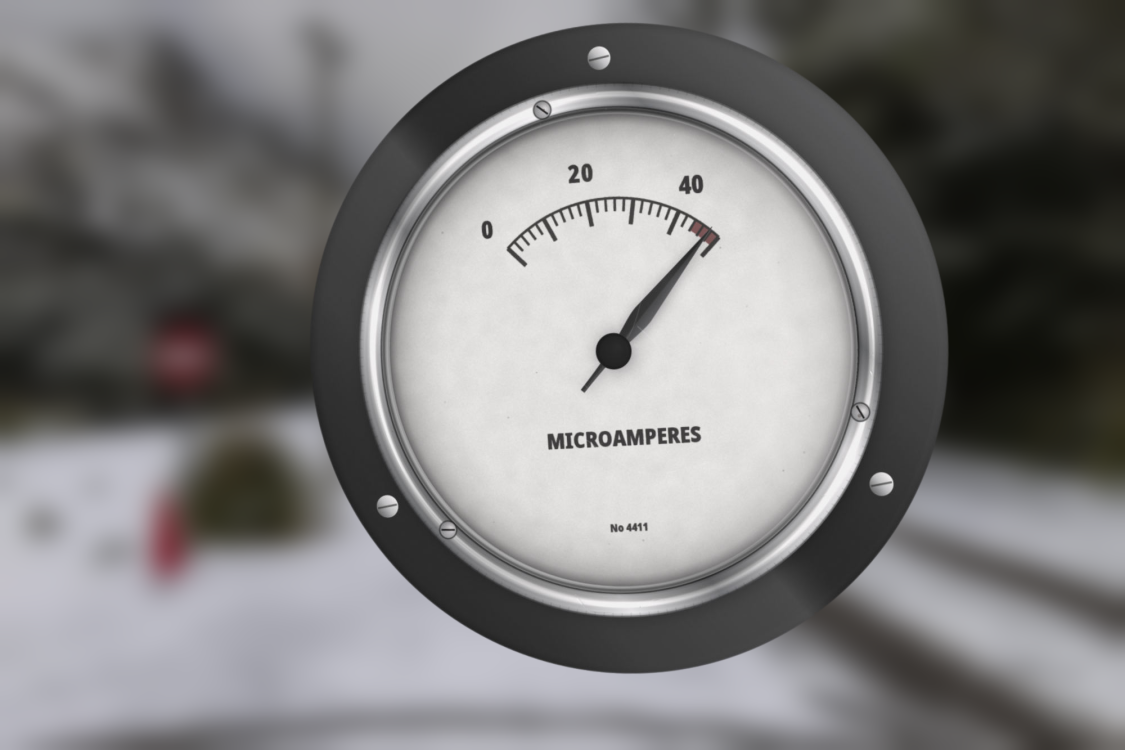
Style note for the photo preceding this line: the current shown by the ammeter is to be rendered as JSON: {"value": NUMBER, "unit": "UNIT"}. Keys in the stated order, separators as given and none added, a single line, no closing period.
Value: {"value": 48, "unit": "µA"}
